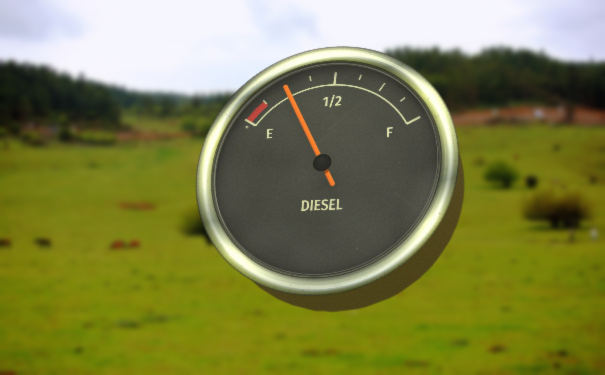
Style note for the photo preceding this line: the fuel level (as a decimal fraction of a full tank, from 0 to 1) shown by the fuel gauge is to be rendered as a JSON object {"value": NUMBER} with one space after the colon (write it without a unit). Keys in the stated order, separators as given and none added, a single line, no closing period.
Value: {"value": 0.25}
